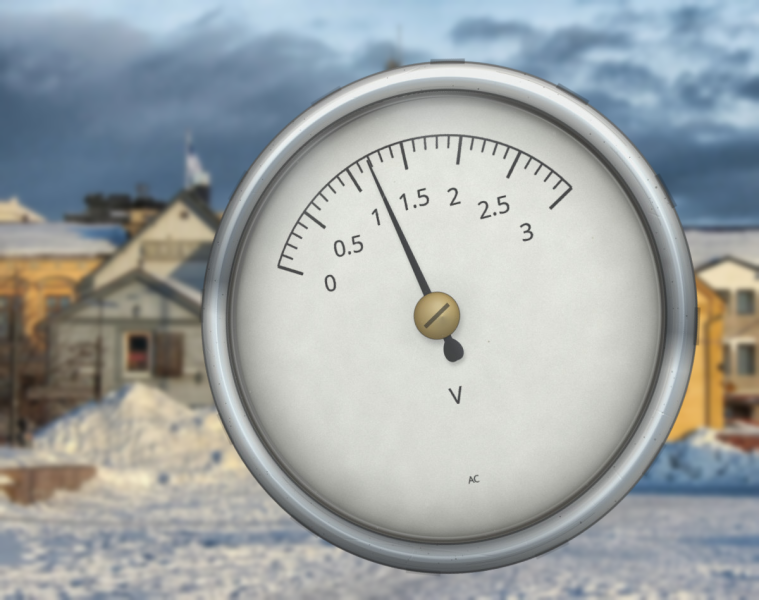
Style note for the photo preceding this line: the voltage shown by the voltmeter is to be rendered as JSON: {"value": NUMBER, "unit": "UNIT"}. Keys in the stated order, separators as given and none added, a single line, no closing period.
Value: {"value": 1.2, "unit": "V"}
